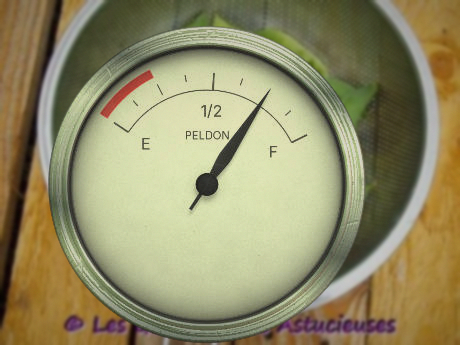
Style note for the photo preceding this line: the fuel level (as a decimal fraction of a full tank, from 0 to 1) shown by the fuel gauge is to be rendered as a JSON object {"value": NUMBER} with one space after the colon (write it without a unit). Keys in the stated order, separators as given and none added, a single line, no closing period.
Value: {"value": 0.75}
